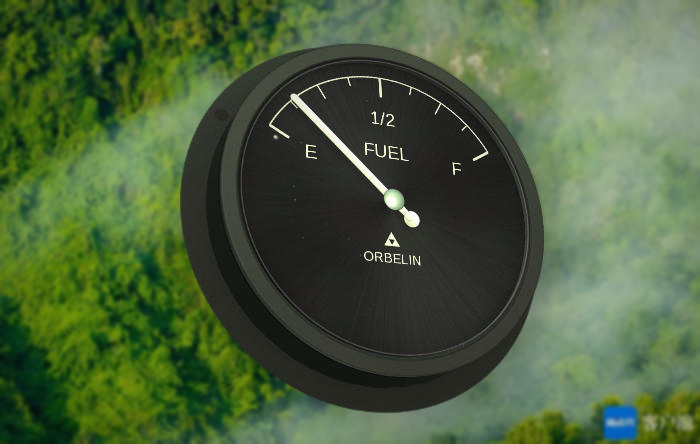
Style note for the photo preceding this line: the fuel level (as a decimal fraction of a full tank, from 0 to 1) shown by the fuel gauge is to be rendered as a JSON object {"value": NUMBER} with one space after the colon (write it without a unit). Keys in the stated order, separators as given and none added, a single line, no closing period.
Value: {"value": 0.125}
